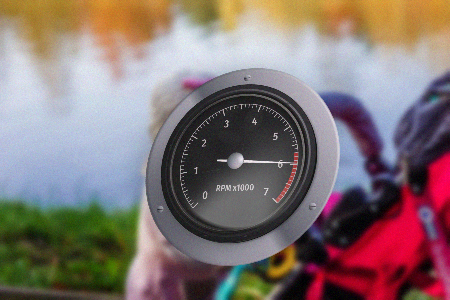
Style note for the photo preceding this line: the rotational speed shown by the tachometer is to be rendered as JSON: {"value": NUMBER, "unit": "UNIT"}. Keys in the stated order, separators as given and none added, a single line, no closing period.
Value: {"value": 6000, "unit": "rpm"}
